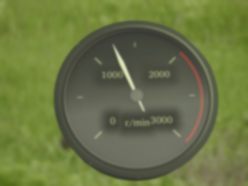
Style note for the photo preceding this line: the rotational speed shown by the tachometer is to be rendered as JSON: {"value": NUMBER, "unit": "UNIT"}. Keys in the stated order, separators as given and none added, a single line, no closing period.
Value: {"value": 1250, "unit": "rpm"}
